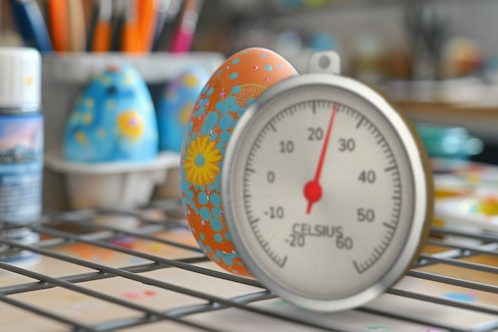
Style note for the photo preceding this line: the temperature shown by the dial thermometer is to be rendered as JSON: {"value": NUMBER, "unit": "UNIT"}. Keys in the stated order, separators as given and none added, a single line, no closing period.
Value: {"value": 25, "unit": "°C"}
